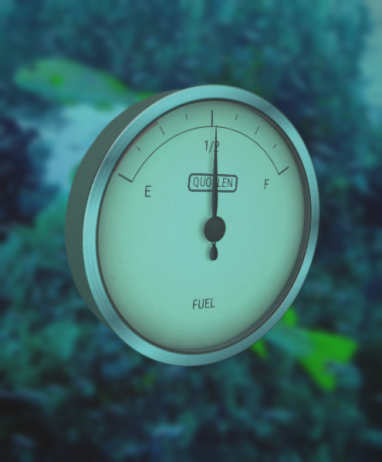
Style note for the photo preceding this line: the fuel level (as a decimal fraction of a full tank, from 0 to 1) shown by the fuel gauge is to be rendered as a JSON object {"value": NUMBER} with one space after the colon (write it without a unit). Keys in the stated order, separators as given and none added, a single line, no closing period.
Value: {"value": 0.5}
